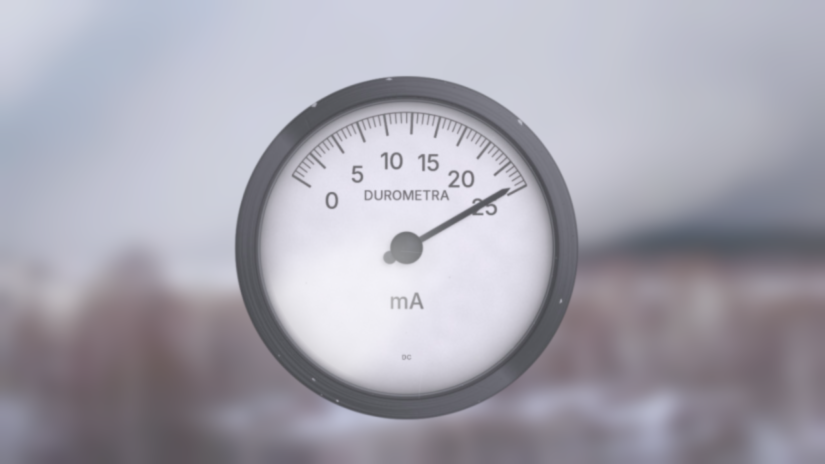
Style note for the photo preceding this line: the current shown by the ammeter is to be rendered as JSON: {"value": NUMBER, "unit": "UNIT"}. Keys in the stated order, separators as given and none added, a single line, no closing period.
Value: {"value": 24.5, "unit": "mA"}
